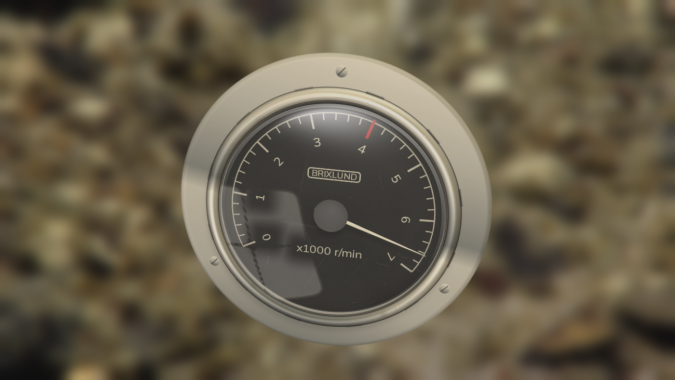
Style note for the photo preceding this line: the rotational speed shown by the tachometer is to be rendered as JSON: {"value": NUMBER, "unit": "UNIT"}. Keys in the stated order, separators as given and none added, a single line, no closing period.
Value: {"value": 6600, "unit": "rpm"}
